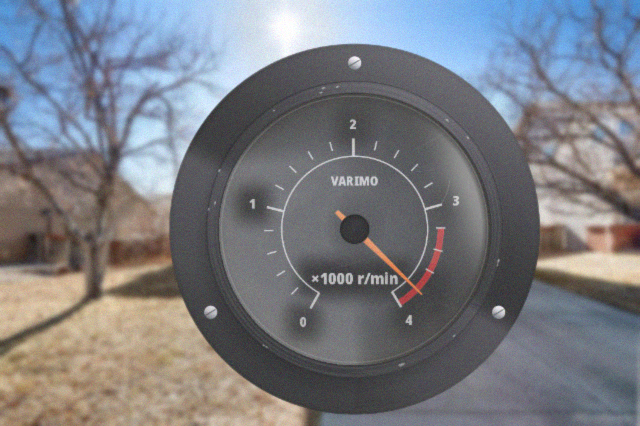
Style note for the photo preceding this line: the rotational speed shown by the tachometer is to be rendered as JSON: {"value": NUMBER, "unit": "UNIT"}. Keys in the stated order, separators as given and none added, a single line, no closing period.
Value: {"value": 3800, "unit": "rpm"}
